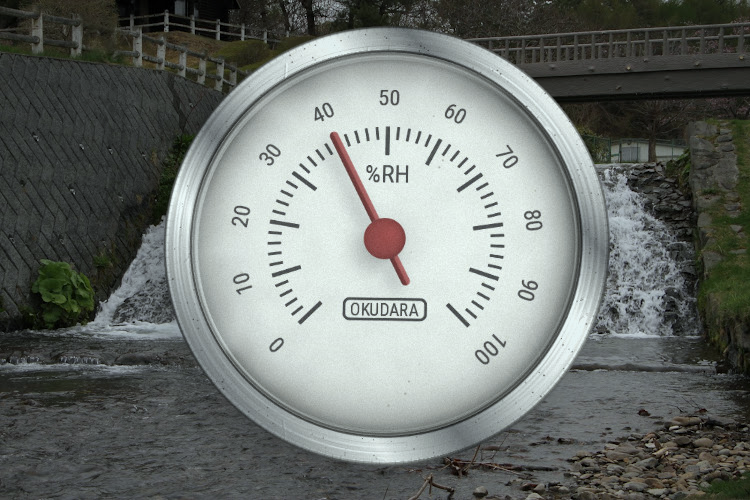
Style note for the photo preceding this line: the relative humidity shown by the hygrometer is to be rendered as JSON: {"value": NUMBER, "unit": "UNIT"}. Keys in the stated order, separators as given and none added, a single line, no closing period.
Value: {"value": 40, "unit": "%"}
